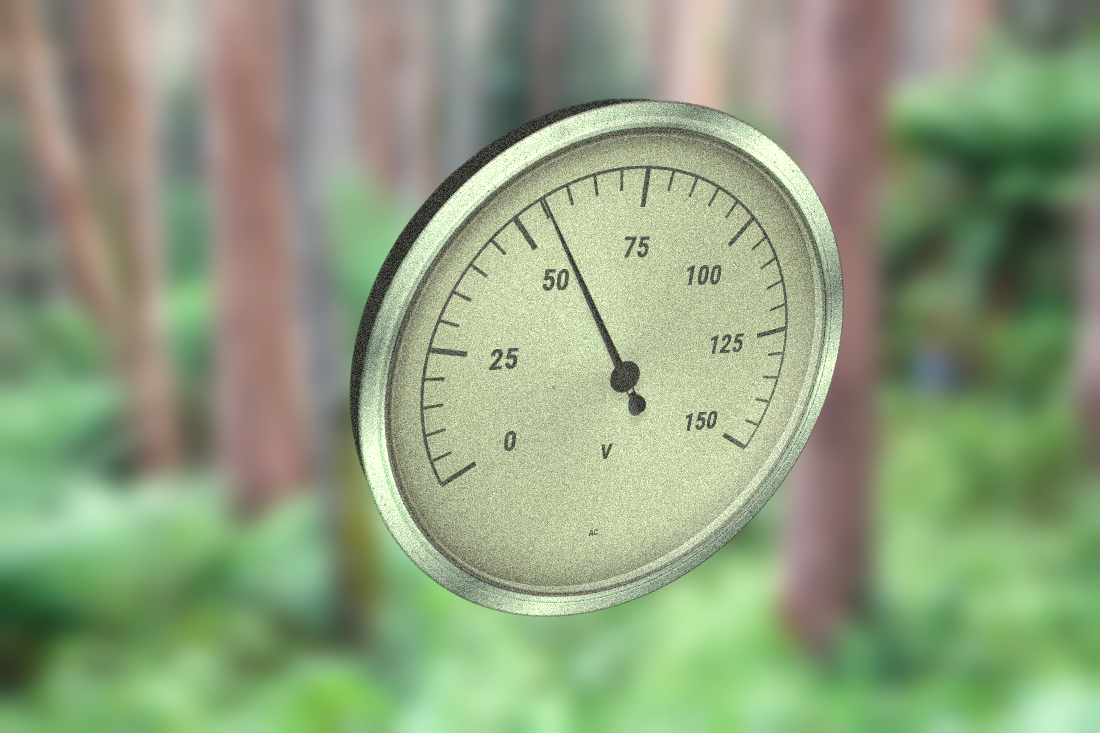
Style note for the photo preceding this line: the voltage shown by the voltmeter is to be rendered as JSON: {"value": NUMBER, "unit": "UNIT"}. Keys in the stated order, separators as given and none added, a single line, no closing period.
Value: {"value": 55, "unit": "V"}
